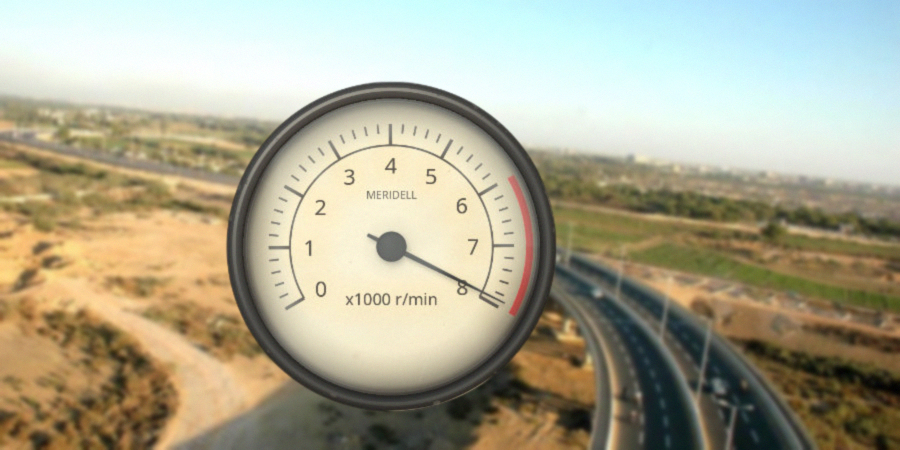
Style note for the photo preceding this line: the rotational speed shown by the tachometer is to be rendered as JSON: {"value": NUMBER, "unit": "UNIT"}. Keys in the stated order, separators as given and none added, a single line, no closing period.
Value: {"value": 7900, "unit": "rpm"}
